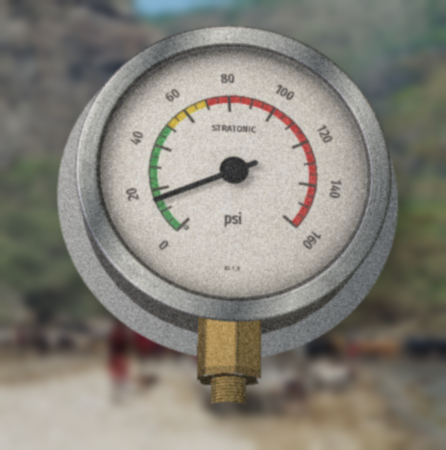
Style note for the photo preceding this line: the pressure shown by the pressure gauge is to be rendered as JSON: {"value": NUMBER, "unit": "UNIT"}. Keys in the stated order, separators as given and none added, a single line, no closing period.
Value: {"value": 15, "unit": "psi"}
